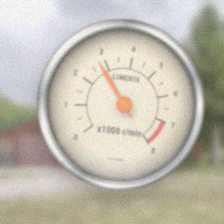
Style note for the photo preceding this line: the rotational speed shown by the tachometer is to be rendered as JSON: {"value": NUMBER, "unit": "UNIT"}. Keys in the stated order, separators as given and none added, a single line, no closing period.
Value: {"value": 2750, "unit": "rpm"}
